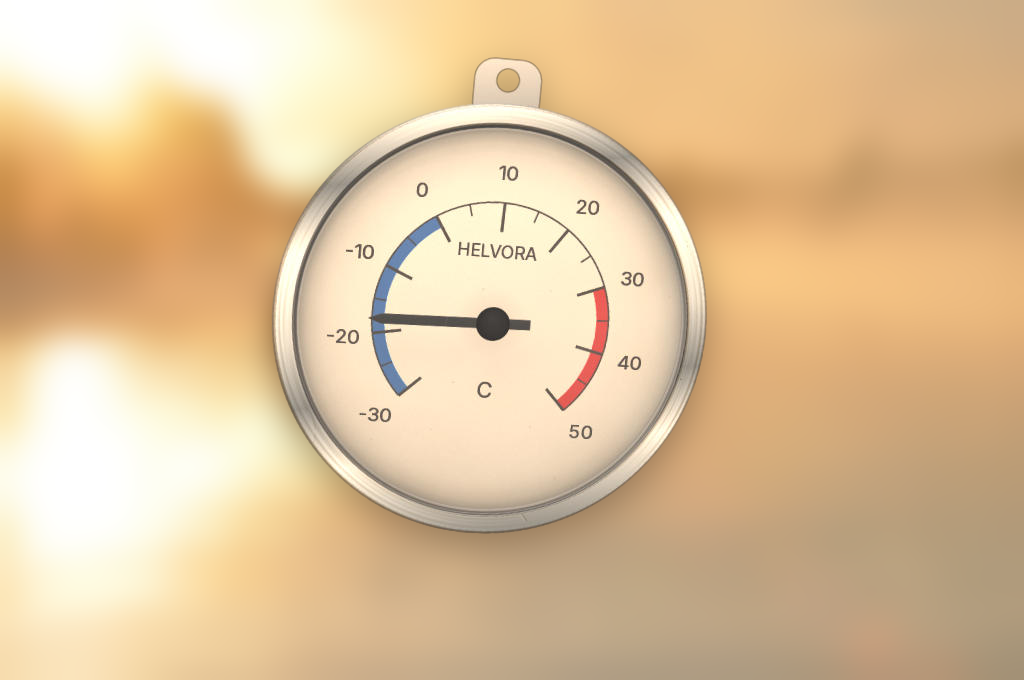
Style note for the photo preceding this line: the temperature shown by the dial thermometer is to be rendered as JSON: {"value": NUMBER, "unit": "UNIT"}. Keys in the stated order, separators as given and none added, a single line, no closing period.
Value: {"value": -17.5, "unit": "°C"}
